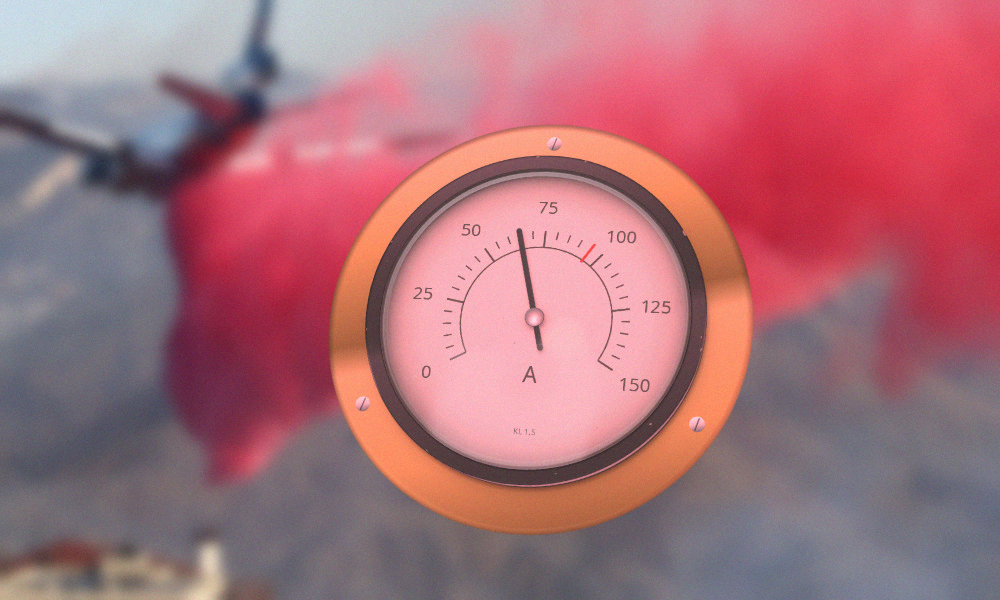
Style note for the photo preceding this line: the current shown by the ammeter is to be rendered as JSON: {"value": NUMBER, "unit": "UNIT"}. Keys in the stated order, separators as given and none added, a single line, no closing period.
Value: {"value": 65, "unit": "A"}
